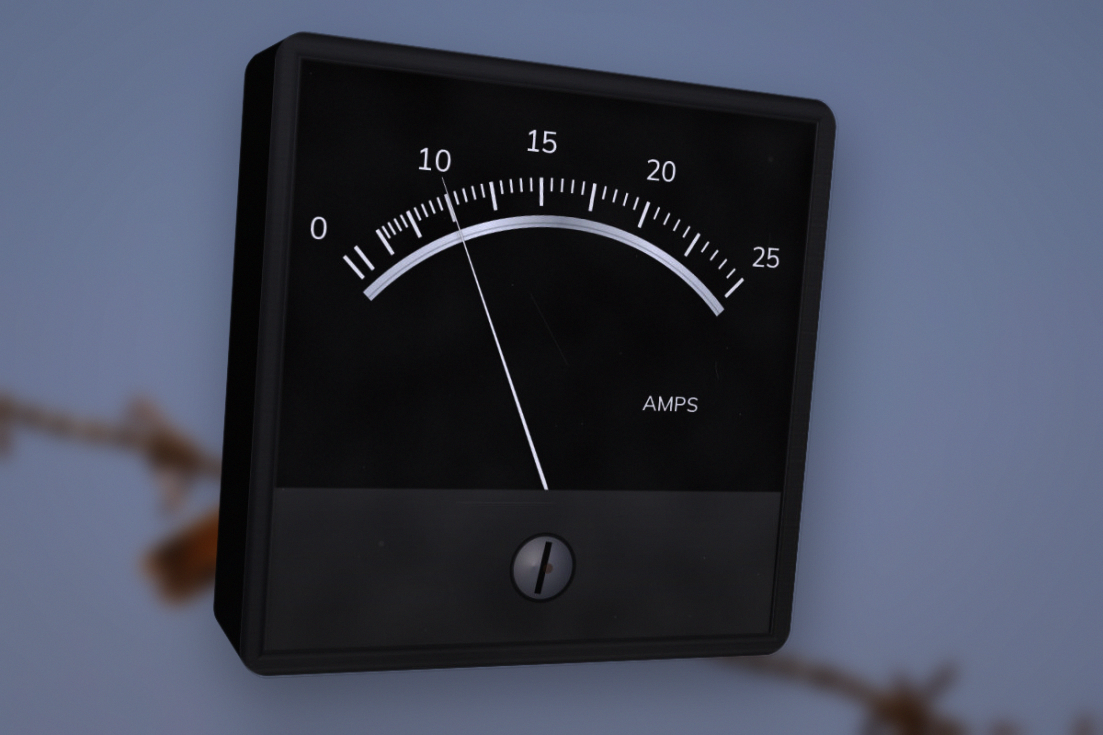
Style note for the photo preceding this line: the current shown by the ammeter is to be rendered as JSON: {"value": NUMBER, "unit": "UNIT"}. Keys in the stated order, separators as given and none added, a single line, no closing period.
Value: {"value": 10, "unit": "A"}
